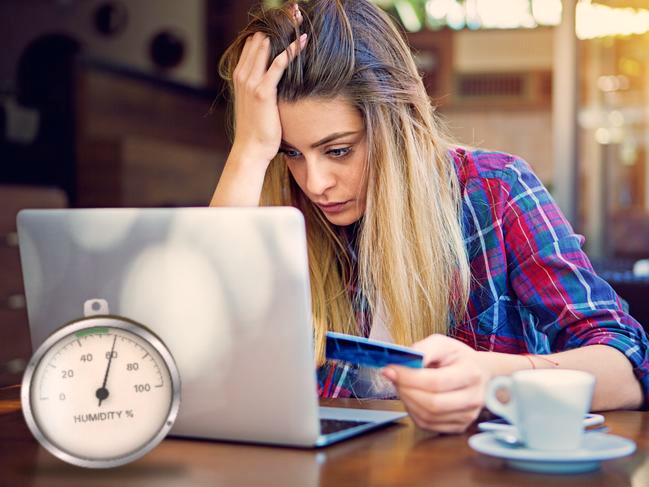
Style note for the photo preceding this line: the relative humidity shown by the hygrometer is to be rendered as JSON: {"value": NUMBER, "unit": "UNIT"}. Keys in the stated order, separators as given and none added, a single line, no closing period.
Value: {"value": 60, "unit": "%"}
